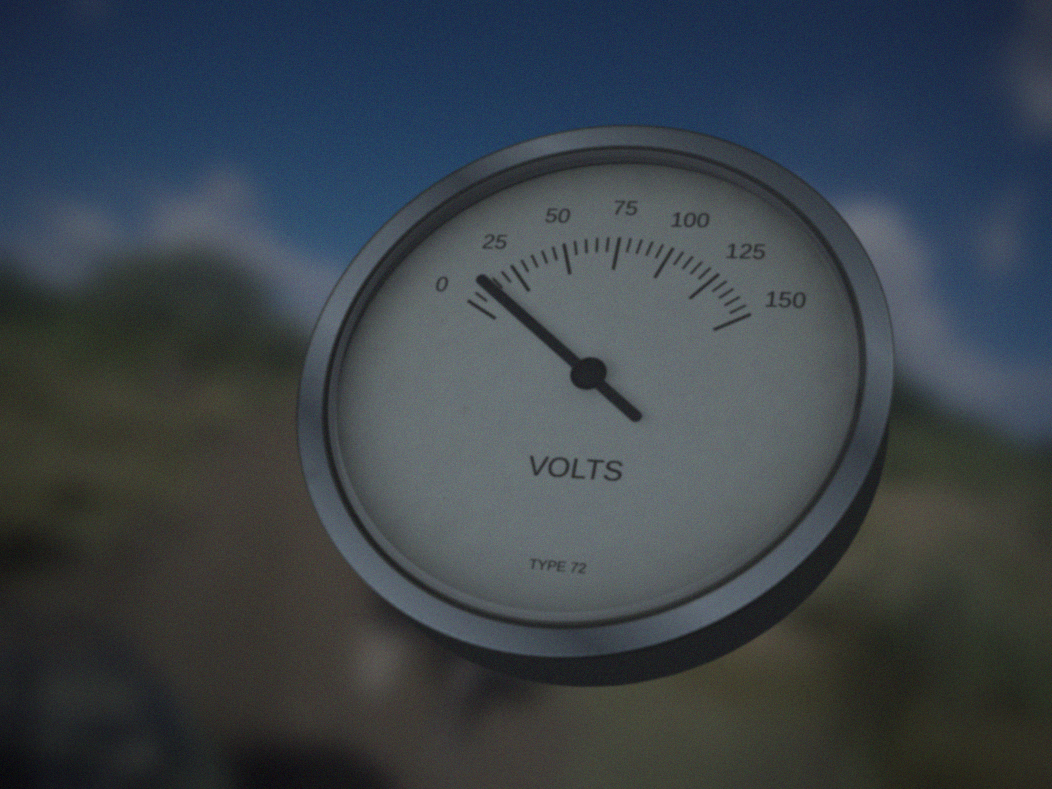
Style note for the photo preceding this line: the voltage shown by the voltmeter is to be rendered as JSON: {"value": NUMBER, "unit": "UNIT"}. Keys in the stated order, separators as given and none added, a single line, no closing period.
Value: {"value": 10, "unit": "V"}
